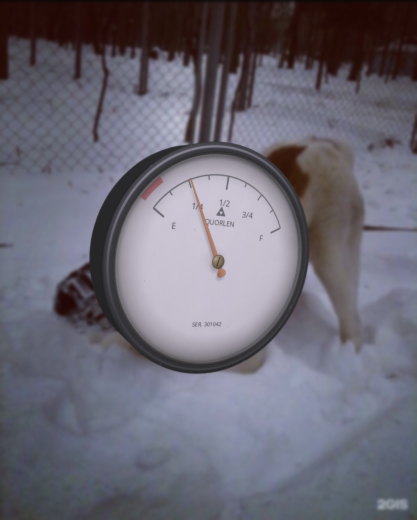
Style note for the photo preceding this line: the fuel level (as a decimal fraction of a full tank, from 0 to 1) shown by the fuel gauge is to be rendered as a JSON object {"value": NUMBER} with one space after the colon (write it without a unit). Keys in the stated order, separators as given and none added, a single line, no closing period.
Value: {"value": 0.25}
